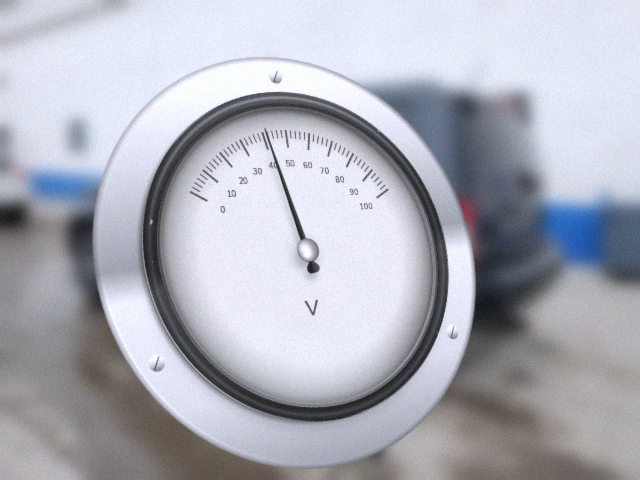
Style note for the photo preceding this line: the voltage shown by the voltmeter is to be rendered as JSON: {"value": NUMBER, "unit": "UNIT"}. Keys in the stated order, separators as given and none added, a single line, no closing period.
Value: {"value": 40, "unit": "V"}
